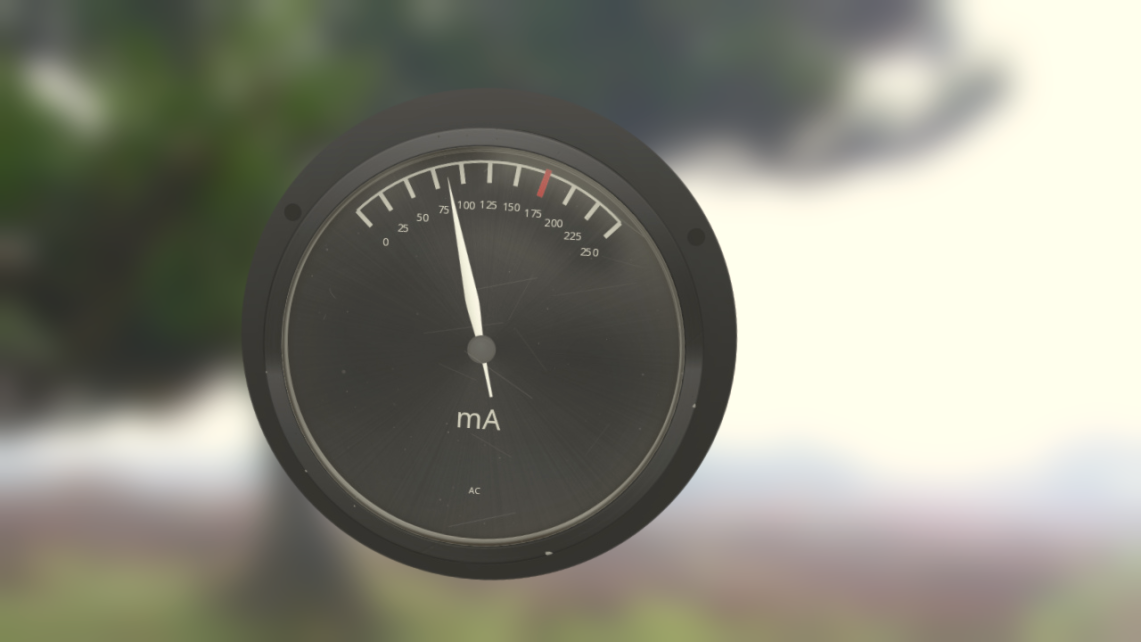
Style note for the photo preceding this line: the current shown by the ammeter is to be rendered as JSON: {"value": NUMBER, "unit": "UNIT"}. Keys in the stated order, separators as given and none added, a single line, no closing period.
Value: {"value": 87.5, "unit": "mA"}
